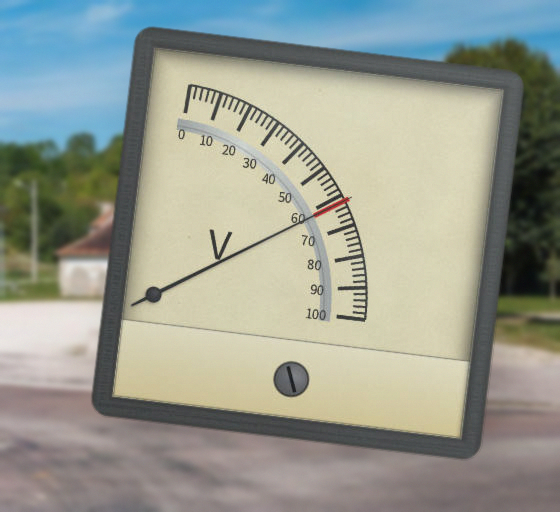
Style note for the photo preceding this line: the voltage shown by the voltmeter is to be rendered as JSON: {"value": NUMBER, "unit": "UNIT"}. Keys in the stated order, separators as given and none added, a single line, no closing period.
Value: {"value": 62, "unit": "V"}
